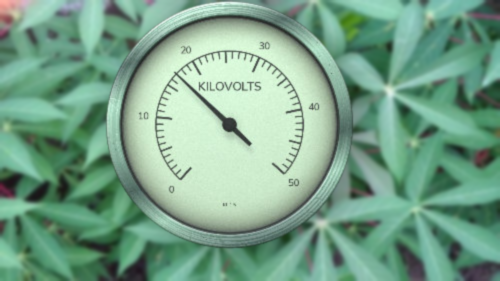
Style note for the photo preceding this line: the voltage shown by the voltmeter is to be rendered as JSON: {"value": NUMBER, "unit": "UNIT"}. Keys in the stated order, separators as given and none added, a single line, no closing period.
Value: {"value": 17, "unit": "kV"}
